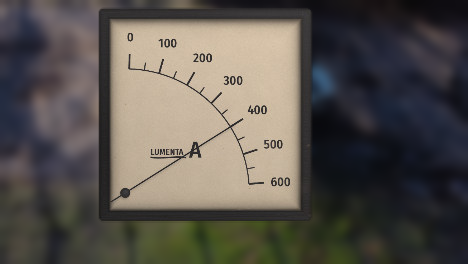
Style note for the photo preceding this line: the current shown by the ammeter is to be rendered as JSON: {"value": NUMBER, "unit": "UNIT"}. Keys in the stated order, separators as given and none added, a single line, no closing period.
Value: {"value": 400, "unit": "A"}
